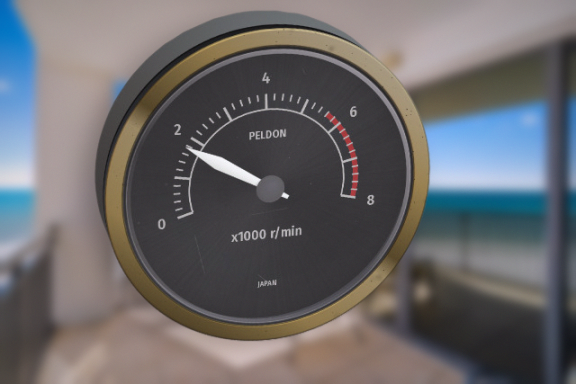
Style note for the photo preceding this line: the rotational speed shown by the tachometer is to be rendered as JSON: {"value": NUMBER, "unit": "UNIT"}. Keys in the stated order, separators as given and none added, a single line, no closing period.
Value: {"value": 1800, "unit": "rpm"}
